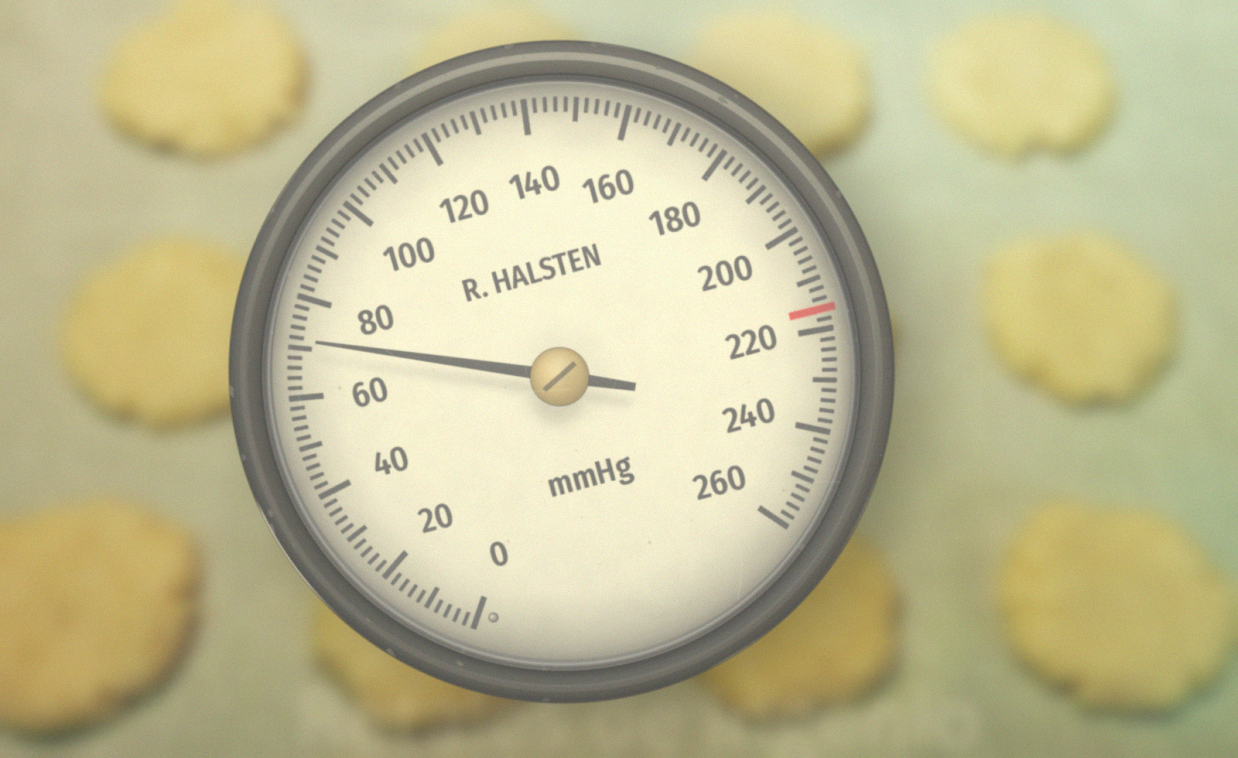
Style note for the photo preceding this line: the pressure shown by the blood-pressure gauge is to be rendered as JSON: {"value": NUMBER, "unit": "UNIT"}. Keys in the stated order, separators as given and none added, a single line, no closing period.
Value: {"value": 72, "unit": "mmHg"}
